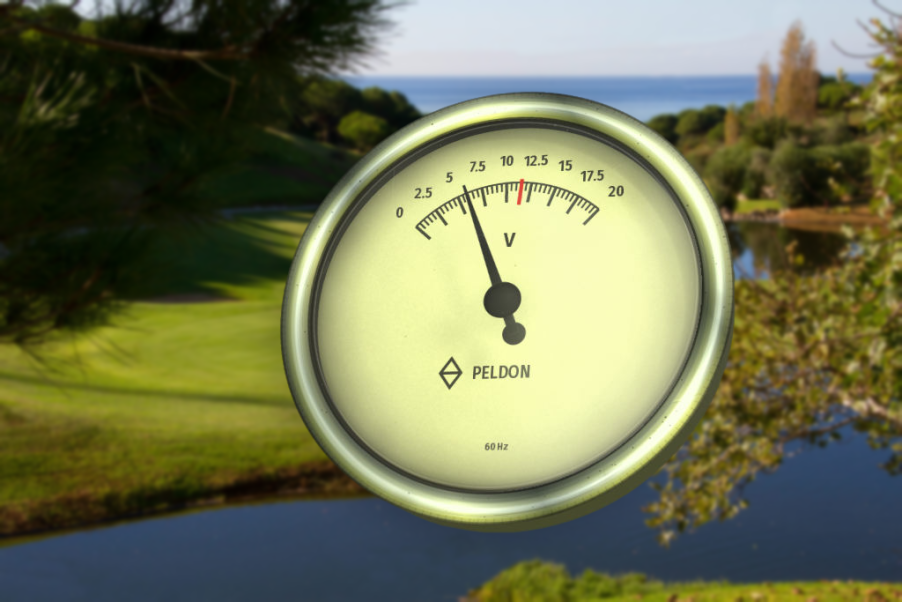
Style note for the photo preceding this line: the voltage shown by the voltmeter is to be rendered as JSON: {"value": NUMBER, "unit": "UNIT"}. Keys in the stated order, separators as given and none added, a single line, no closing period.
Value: {"value": 6, "unit": "V"}
